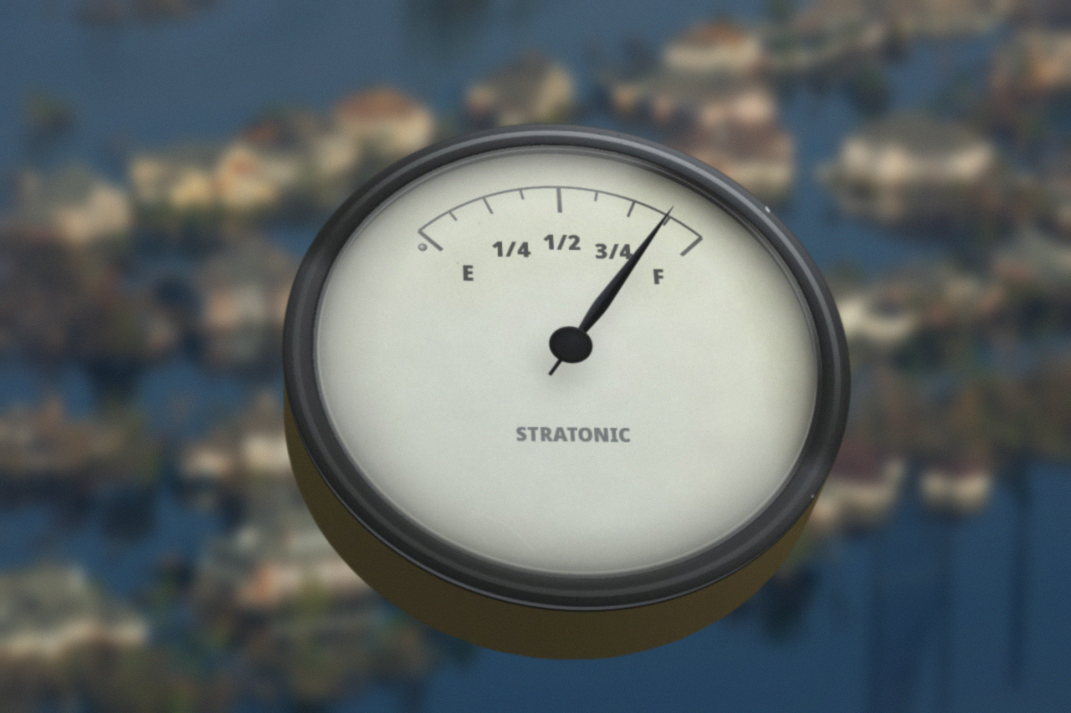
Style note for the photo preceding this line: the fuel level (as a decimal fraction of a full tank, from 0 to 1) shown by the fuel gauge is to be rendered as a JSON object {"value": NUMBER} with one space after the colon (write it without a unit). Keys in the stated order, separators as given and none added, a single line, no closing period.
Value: {"value": 0.875}
